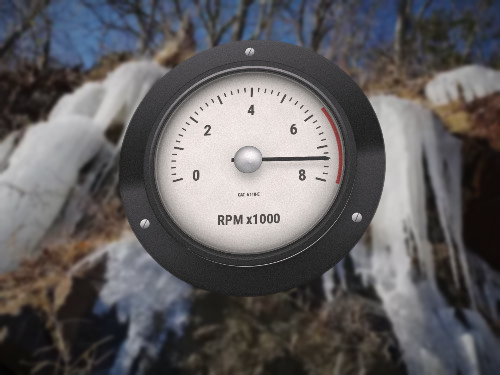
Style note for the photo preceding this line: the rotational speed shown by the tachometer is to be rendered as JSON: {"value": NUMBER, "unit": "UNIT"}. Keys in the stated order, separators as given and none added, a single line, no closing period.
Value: {"value": 7400, "unit": "rpm"}
